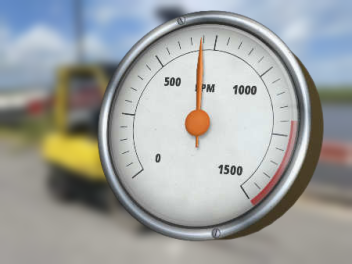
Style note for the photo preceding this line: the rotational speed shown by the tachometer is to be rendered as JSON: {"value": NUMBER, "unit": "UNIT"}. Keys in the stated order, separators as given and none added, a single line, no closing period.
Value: {"value": 700, "unit": "rpm"}
